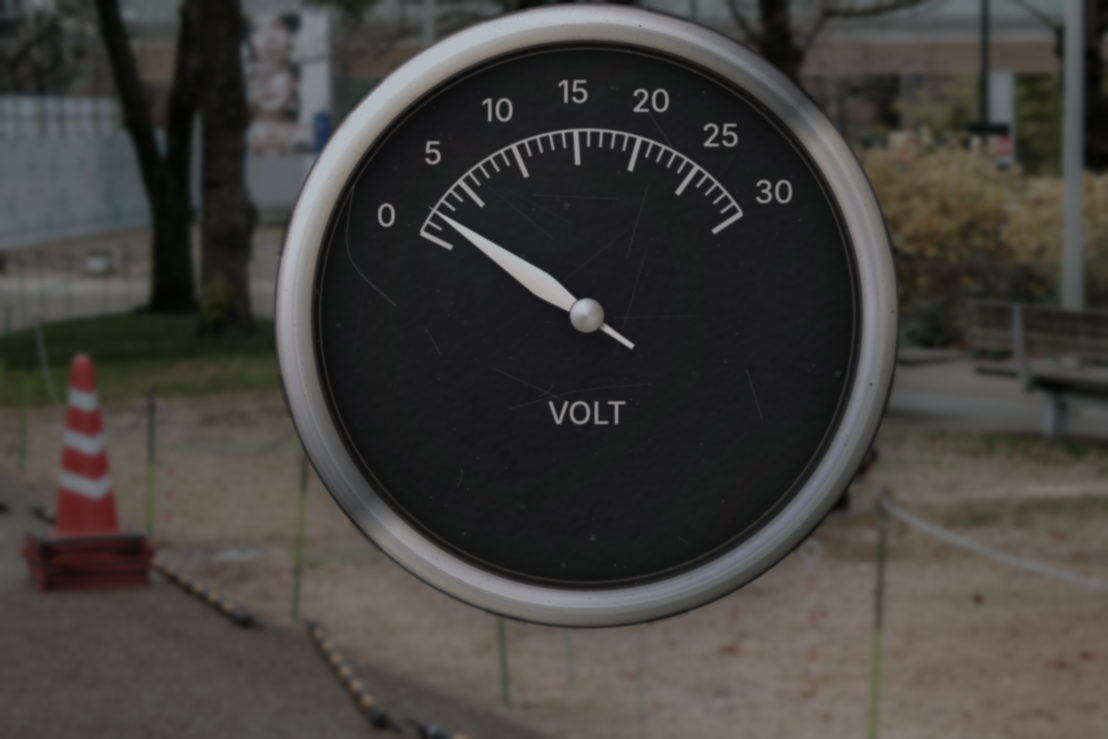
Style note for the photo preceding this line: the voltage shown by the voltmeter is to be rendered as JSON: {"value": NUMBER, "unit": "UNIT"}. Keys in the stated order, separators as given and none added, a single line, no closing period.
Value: {"value": 2, "unit": "V"}
